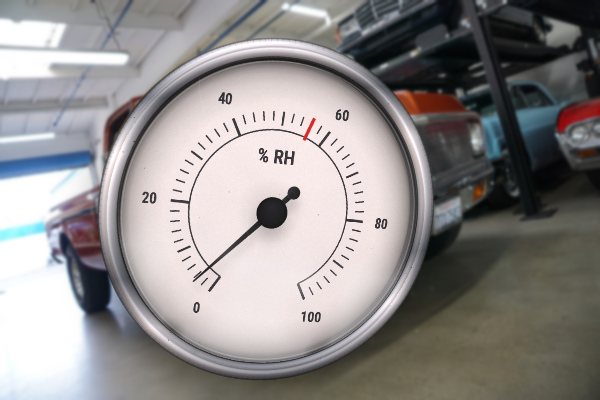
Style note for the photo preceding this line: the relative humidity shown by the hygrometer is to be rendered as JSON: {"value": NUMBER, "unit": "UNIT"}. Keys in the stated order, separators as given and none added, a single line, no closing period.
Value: {"value": 4, "unit": "%"}
